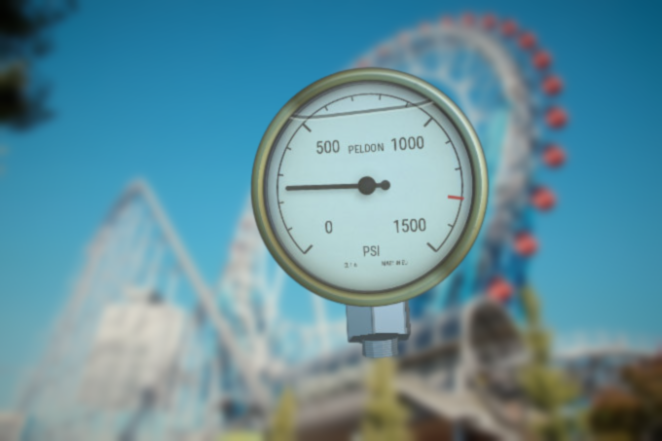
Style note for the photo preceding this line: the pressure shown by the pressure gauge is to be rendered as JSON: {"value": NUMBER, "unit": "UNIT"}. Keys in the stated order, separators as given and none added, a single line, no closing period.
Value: {"value": 250, "unit": "psi"}
